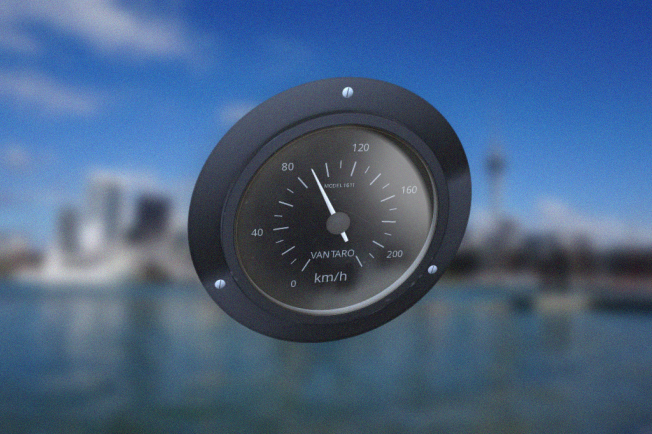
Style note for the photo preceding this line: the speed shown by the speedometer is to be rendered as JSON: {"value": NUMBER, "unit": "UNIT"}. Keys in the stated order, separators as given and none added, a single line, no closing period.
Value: {"value": 90, "unit": "km/h"}
